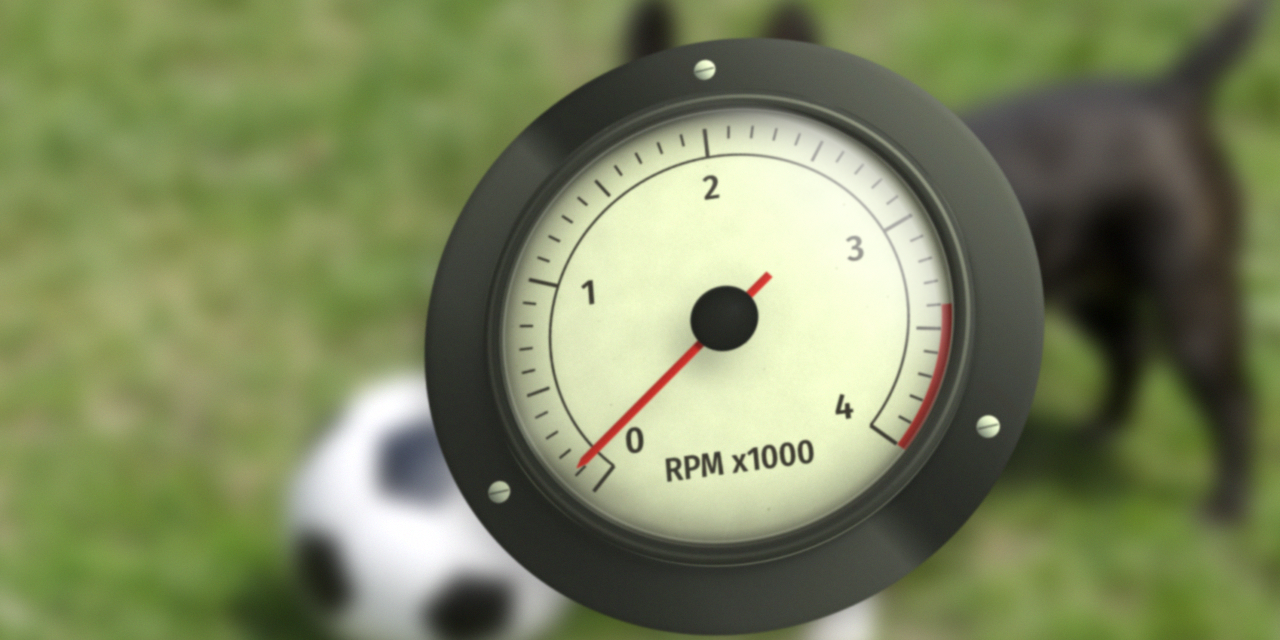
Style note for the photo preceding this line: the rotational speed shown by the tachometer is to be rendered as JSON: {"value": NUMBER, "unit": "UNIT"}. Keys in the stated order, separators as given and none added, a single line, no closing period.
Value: {"value": 100, "unit": "rpm"}
